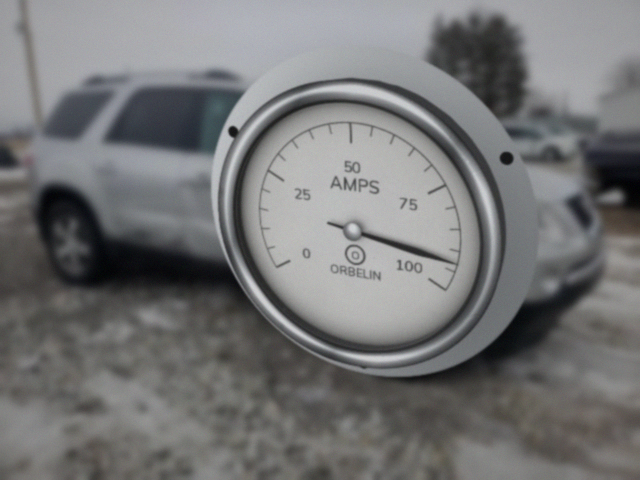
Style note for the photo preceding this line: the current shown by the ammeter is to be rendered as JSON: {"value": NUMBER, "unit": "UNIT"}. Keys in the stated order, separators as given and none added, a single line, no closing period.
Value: {"value": 92.5, "unit": "A"}
